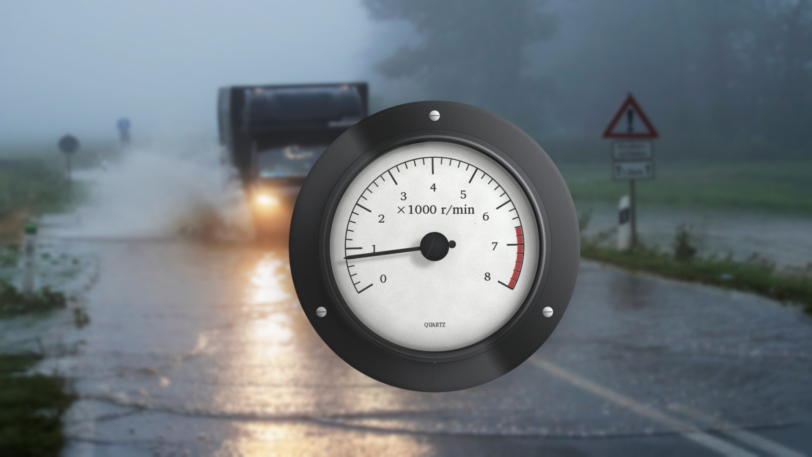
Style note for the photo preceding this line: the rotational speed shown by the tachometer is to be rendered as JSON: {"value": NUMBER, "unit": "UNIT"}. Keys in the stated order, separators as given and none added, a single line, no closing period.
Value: {"value": 800, "unit": "rpm"}
